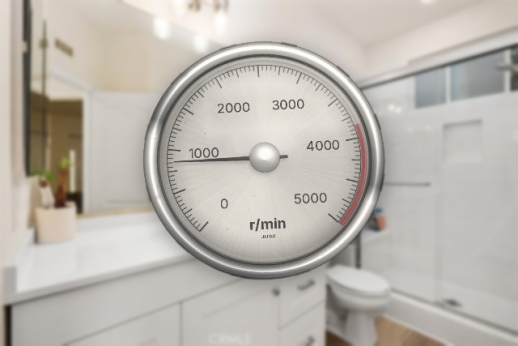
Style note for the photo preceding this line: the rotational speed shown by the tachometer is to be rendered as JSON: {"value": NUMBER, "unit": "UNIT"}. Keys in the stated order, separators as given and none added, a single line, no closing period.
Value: {"value": 850, "unit": "rpm"}
